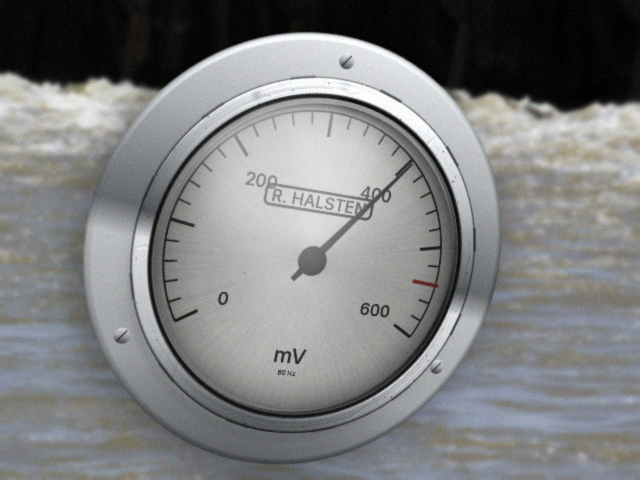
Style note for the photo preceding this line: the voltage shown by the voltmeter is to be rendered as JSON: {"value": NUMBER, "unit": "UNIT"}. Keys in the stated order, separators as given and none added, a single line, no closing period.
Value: {"value": 400, "unit": "mV"}
